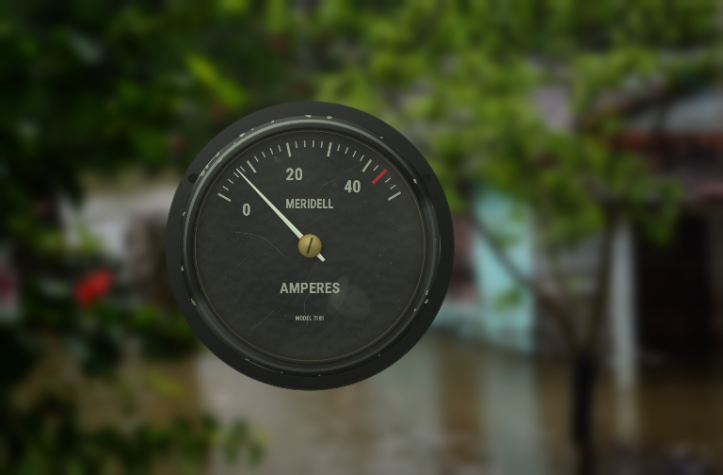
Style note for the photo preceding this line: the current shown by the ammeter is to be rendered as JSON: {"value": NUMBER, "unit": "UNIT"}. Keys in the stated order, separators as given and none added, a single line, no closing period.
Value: {"value": 7, "unit": "A"}
